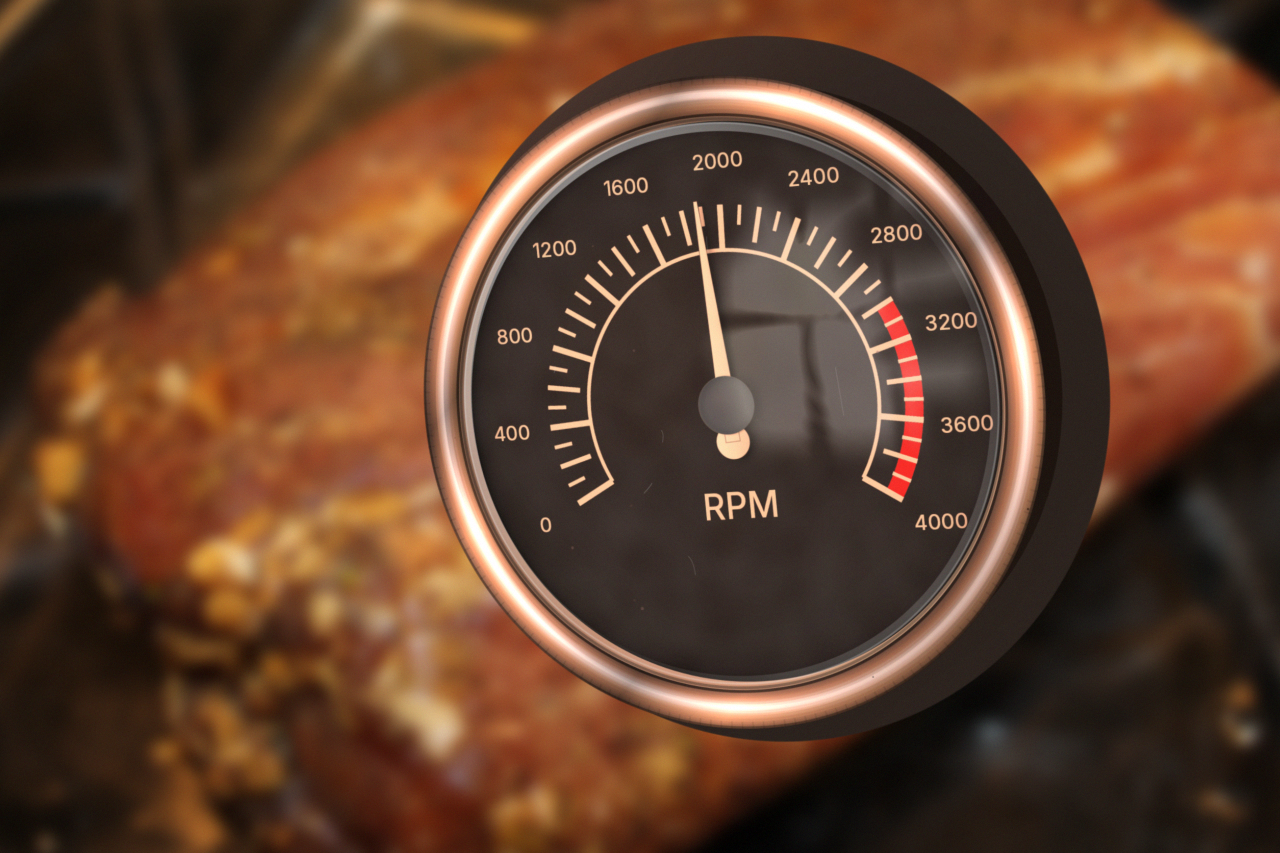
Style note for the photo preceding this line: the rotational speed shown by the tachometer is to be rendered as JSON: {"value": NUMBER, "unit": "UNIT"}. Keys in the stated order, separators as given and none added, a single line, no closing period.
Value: {"value": 1900, "unit": "rpm"}
